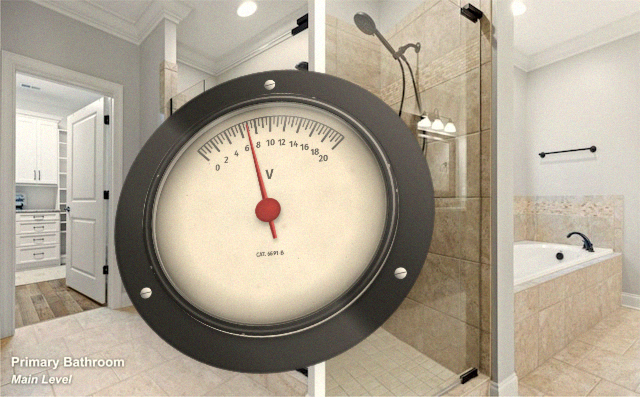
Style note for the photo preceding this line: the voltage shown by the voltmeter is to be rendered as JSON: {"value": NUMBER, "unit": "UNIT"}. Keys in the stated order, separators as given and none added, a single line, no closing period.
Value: {"value": 7, "unit": "V"}
